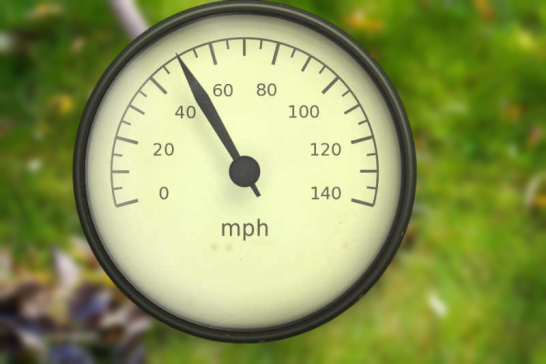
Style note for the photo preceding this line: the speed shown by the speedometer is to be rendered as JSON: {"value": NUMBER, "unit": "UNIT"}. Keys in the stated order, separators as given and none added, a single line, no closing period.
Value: {"value": 50, "unit": "mph"}
